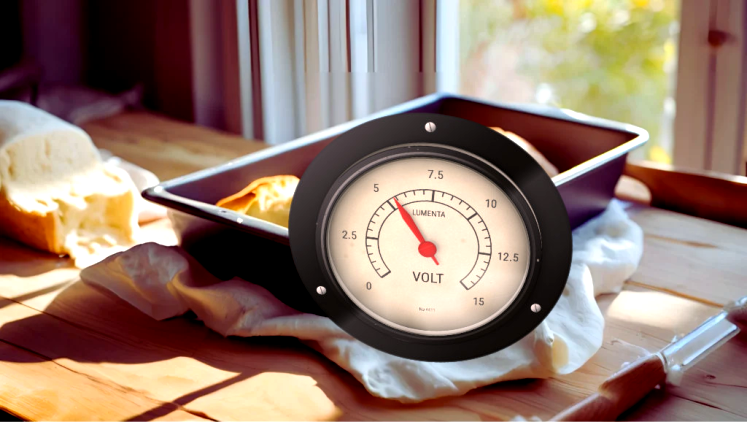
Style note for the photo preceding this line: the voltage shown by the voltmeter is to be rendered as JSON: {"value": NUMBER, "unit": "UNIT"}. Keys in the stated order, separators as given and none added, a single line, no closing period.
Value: {"value": 5.5, "unit": "V"}
